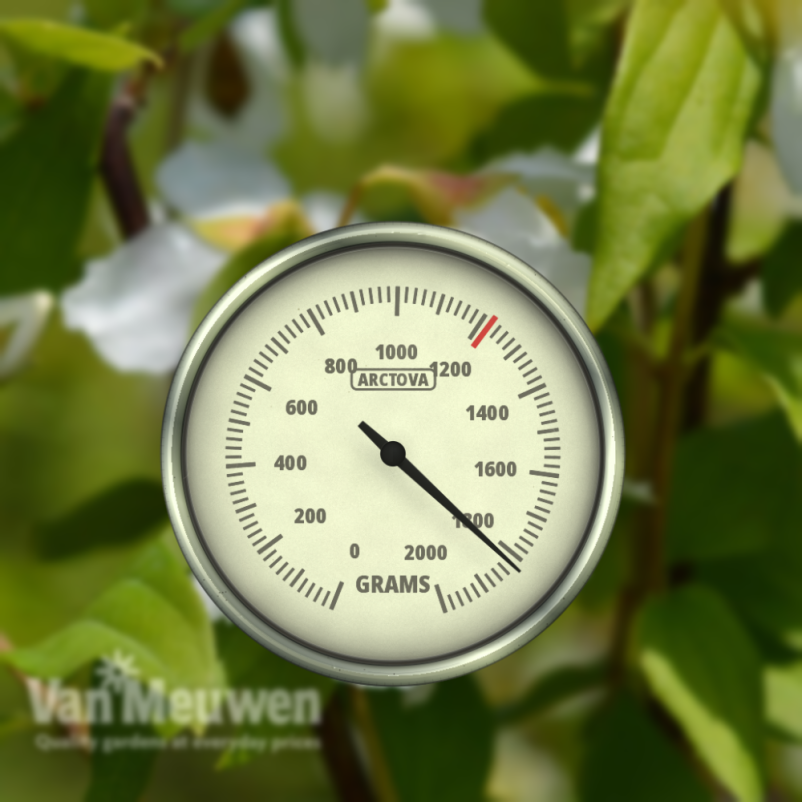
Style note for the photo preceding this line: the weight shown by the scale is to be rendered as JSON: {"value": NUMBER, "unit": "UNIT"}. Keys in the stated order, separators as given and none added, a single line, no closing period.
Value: {"value": 1820, "unit": "g"}
